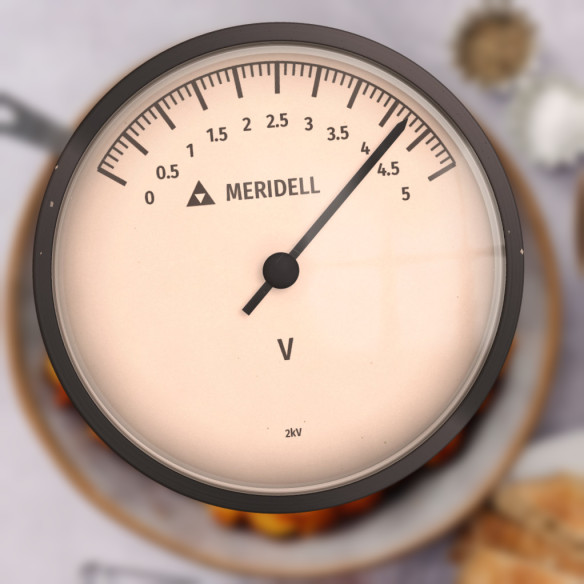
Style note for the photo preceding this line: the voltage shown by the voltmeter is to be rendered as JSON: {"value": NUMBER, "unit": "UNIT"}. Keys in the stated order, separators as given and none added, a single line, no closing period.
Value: {"value": 4.2, "unit": "V"}
